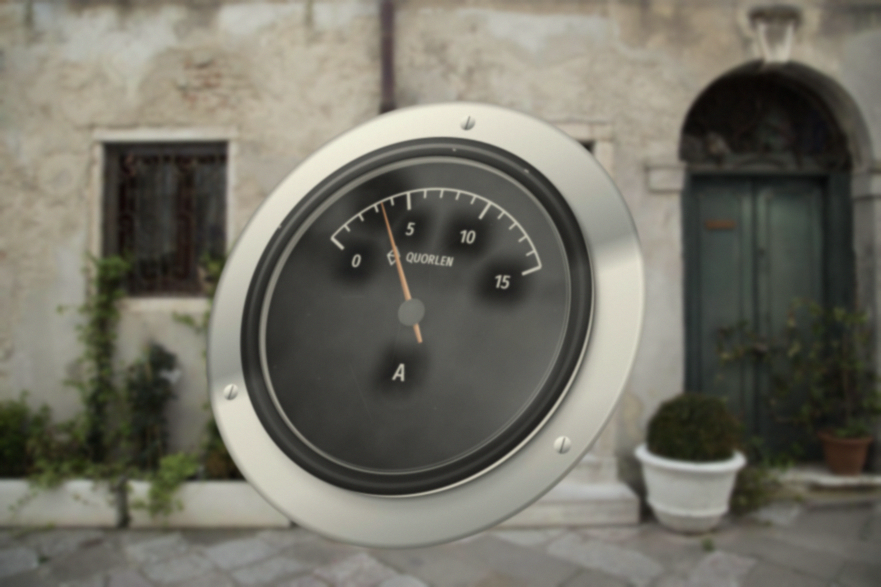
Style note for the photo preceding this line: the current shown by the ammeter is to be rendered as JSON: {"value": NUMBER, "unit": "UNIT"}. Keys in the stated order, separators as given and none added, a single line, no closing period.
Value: {"value": 3.5, "unit": "A"}
